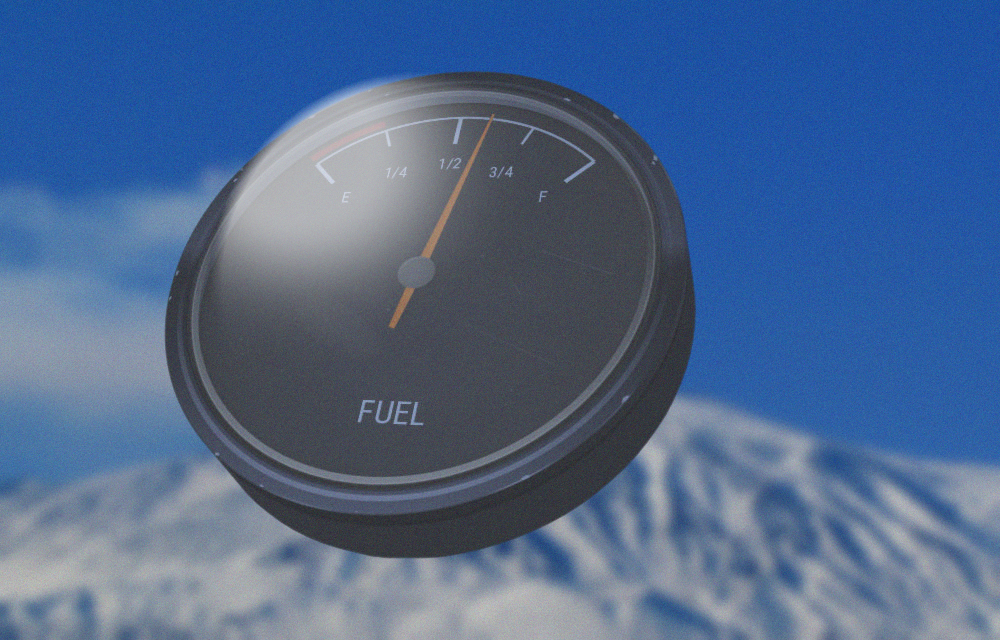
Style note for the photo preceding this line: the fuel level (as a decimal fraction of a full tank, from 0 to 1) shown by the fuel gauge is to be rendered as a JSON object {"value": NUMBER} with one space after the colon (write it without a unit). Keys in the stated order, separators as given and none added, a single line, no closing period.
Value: {"value": 0.625}
